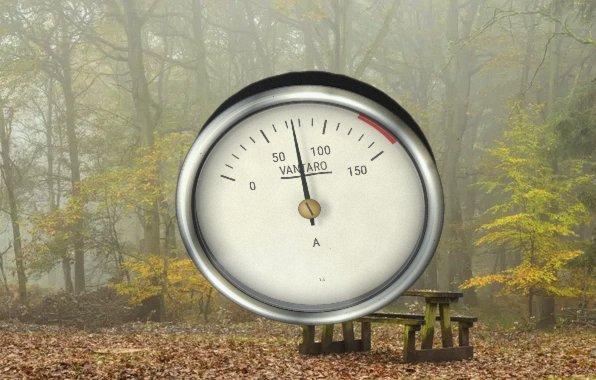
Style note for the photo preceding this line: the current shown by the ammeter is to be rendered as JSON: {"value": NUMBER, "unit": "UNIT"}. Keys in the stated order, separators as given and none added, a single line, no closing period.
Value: {"value": 75, "unit": "A"}
